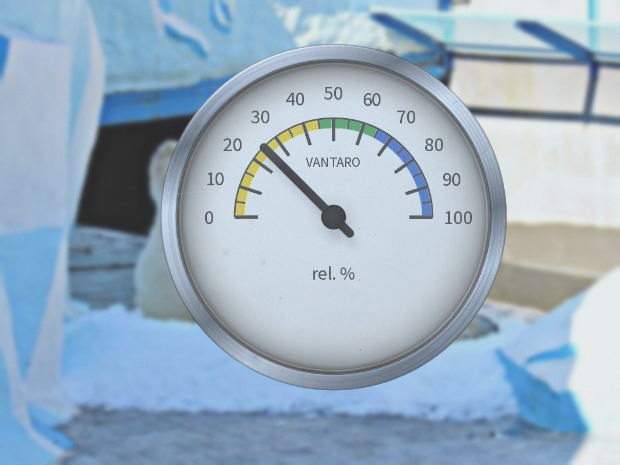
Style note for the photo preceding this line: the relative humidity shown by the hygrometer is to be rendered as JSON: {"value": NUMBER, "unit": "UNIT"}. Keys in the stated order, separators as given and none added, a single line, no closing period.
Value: {"value": 25, "unit": "%"}
